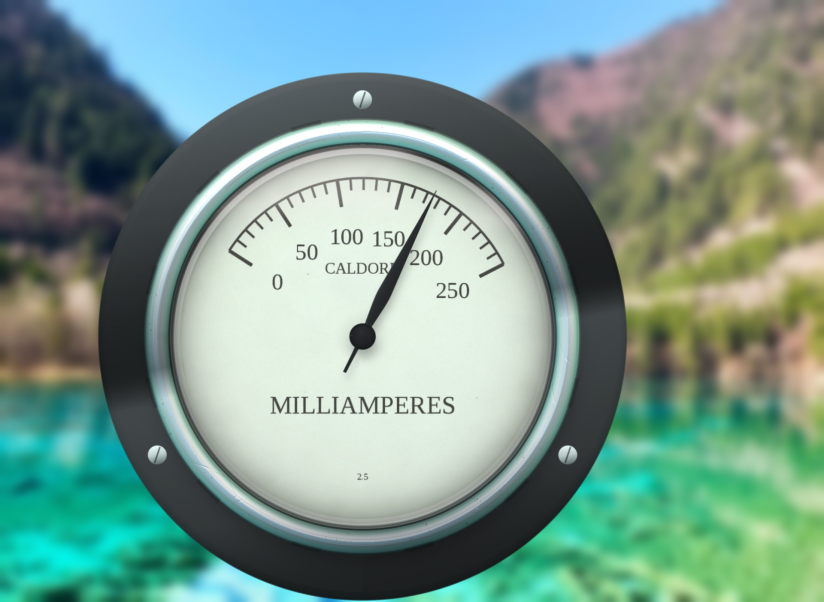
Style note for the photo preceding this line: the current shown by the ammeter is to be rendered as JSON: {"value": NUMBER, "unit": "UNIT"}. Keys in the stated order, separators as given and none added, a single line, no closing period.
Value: {"value": 175, "unit": "mA"}
